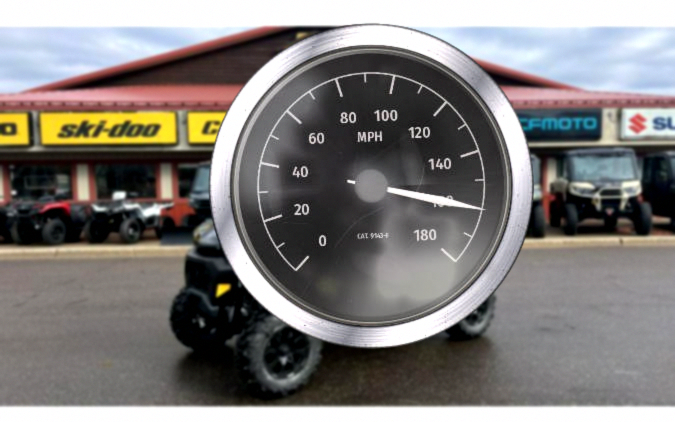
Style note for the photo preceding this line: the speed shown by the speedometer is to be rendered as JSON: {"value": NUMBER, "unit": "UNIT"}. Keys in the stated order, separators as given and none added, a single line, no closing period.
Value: {"value": 160, "unit": "mph"}
